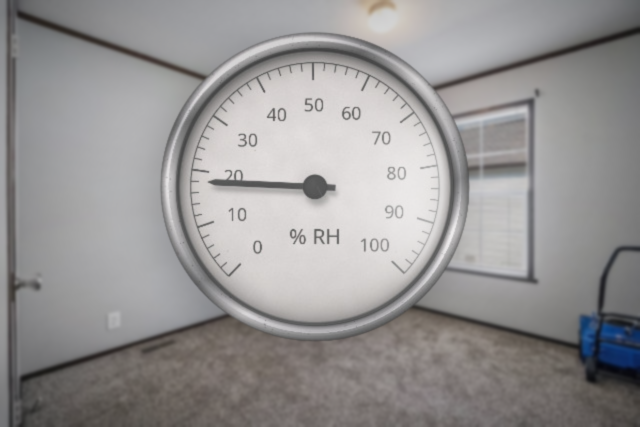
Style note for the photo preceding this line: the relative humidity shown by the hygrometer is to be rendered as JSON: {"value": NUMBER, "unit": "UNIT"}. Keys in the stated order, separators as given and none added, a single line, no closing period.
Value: {"value": 18, "unit": "%"}
